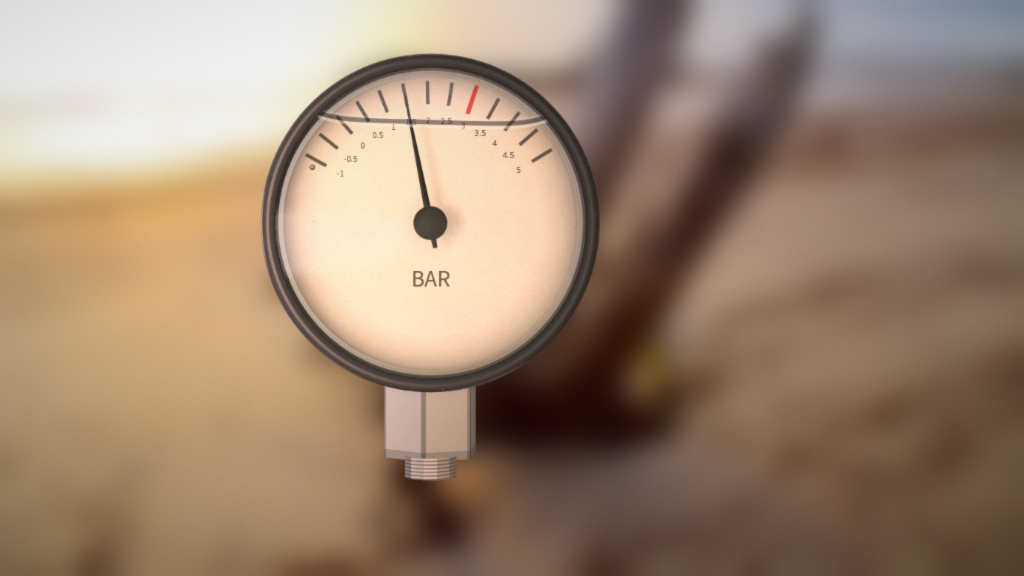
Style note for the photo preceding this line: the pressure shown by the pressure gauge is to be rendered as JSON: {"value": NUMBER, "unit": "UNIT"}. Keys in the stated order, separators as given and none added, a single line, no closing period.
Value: {"value": 1.5, "unit": "bar"}
